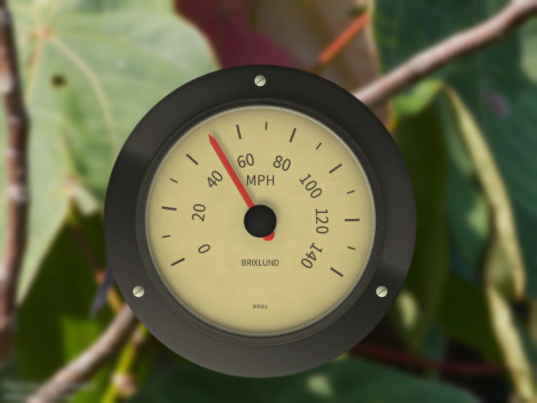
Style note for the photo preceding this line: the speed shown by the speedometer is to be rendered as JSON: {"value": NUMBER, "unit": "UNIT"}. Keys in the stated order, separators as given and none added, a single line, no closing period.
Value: {"value": 50, "unit": "mph"}
